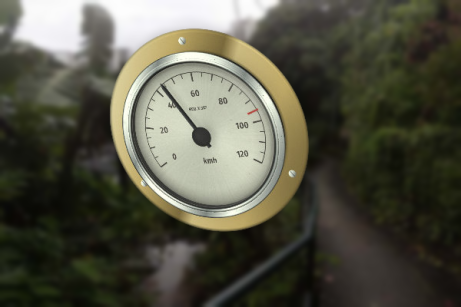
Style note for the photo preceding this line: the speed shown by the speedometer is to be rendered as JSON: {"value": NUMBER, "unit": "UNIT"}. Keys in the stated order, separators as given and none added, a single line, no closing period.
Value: {"value": 45, "unit": "km/h"}
